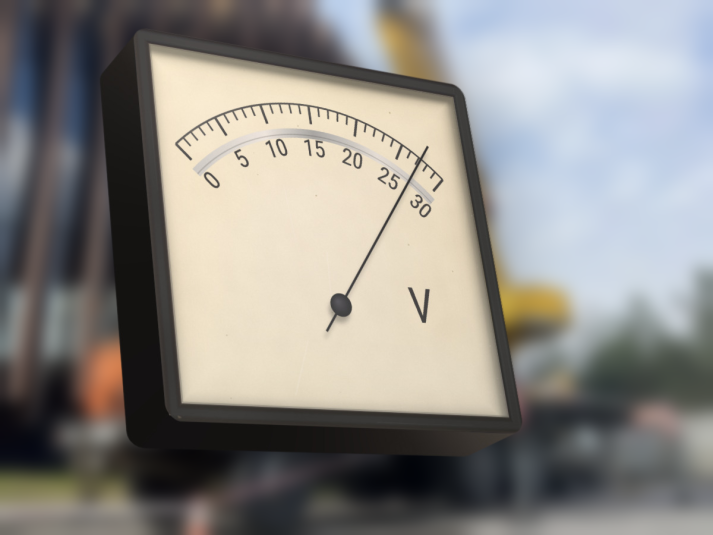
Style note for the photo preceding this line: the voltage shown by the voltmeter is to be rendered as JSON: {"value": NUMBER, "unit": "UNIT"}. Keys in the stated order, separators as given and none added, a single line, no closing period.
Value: {"value": 27, "unit": "V"}
